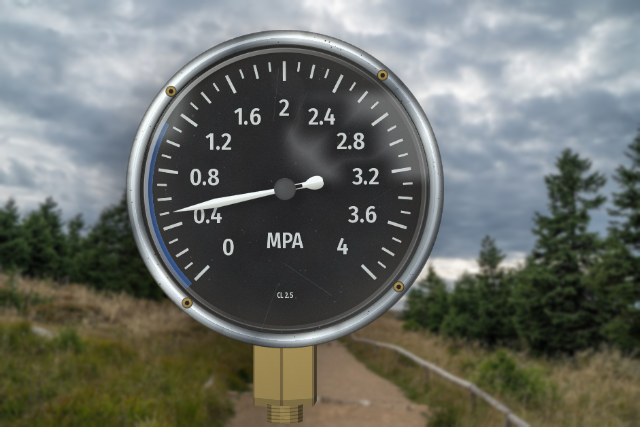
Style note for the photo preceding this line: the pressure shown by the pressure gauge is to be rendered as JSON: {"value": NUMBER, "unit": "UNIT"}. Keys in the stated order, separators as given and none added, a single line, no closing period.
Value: {"value": 0.5, "unit": "MPa"}
